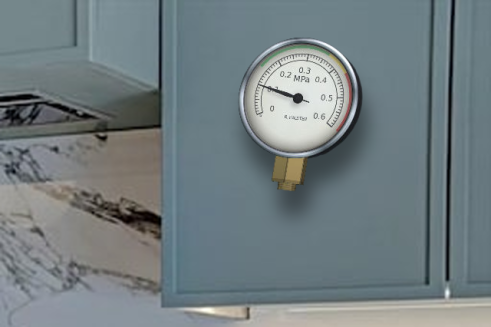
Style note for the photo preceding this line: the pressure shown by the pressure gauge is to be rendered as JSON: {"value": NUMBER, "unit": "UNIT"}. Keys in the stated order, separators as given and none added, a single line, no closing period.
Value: {"value": 0.1, "unit": "MPa"}
